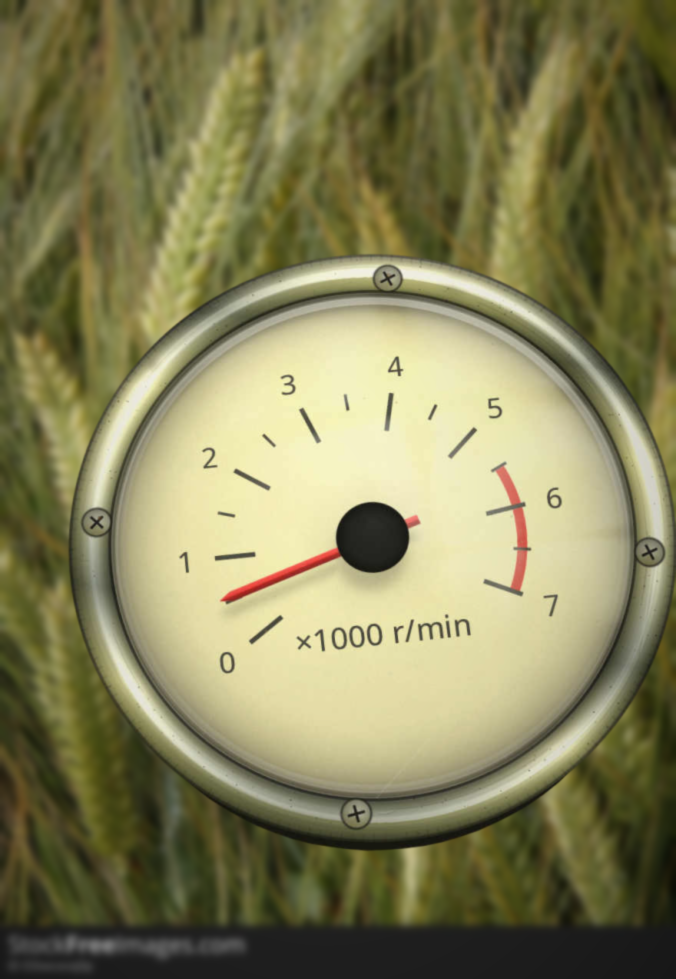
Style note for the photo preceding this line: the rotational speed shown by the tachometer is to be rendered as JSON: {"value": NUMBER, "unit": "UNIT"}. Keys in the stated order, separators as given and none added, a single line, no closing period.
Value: {"value": 500, "unit": "rpm"}
